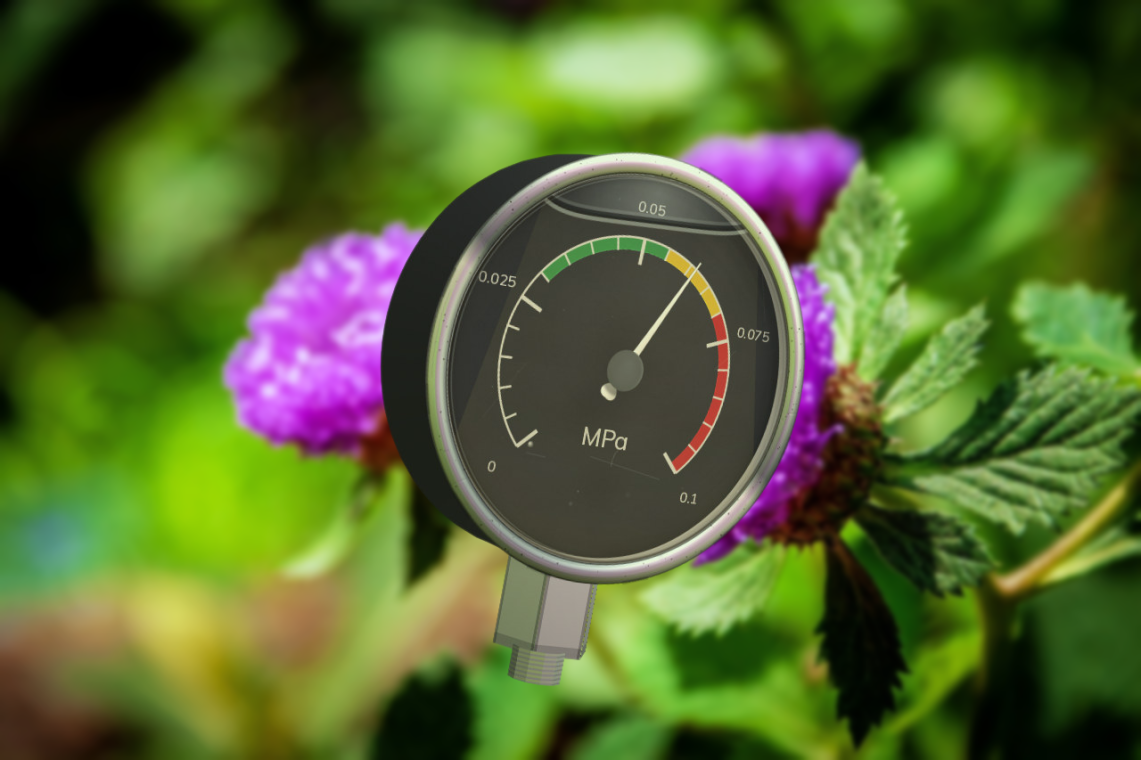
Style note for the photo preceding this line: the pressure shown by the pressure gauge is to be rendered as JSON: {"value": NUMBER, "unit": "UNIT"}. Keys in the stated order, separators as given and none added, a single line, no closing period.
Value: {"value": 0.06, "unit": "MPa"}
